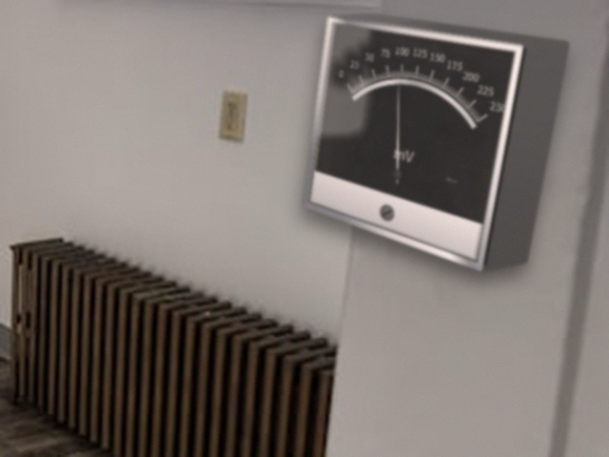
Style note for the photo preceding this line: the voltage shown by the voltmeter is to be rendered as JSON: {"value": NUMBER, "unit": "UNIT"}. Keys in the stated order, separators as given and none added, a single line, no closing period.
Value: {"value": 100, "unit": "mV"}
